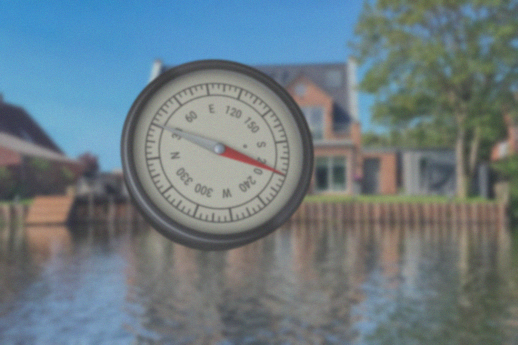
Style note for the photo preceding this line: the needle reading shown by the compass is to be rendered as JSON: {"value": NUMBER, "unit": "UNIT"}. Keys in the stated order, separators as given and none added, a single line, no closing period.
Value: {"value": 210, "unit": "°"}
